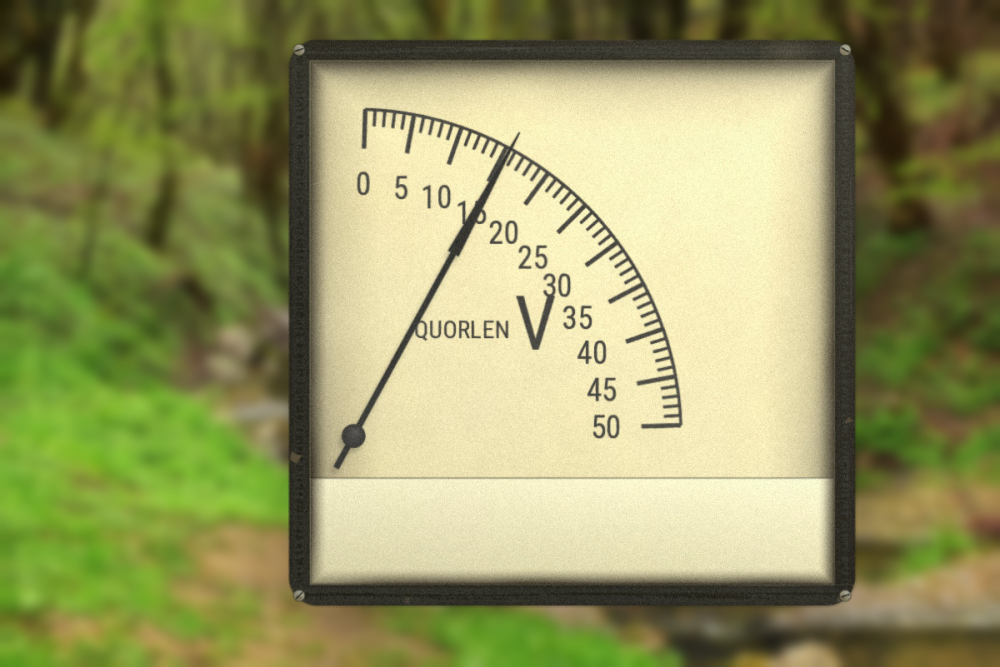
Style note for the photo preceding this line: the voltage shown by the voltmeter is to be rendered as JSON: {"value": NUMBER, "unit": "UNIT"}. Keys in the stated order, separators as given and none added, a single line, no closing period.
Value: {"value": 15.5, "unit": "V"}
